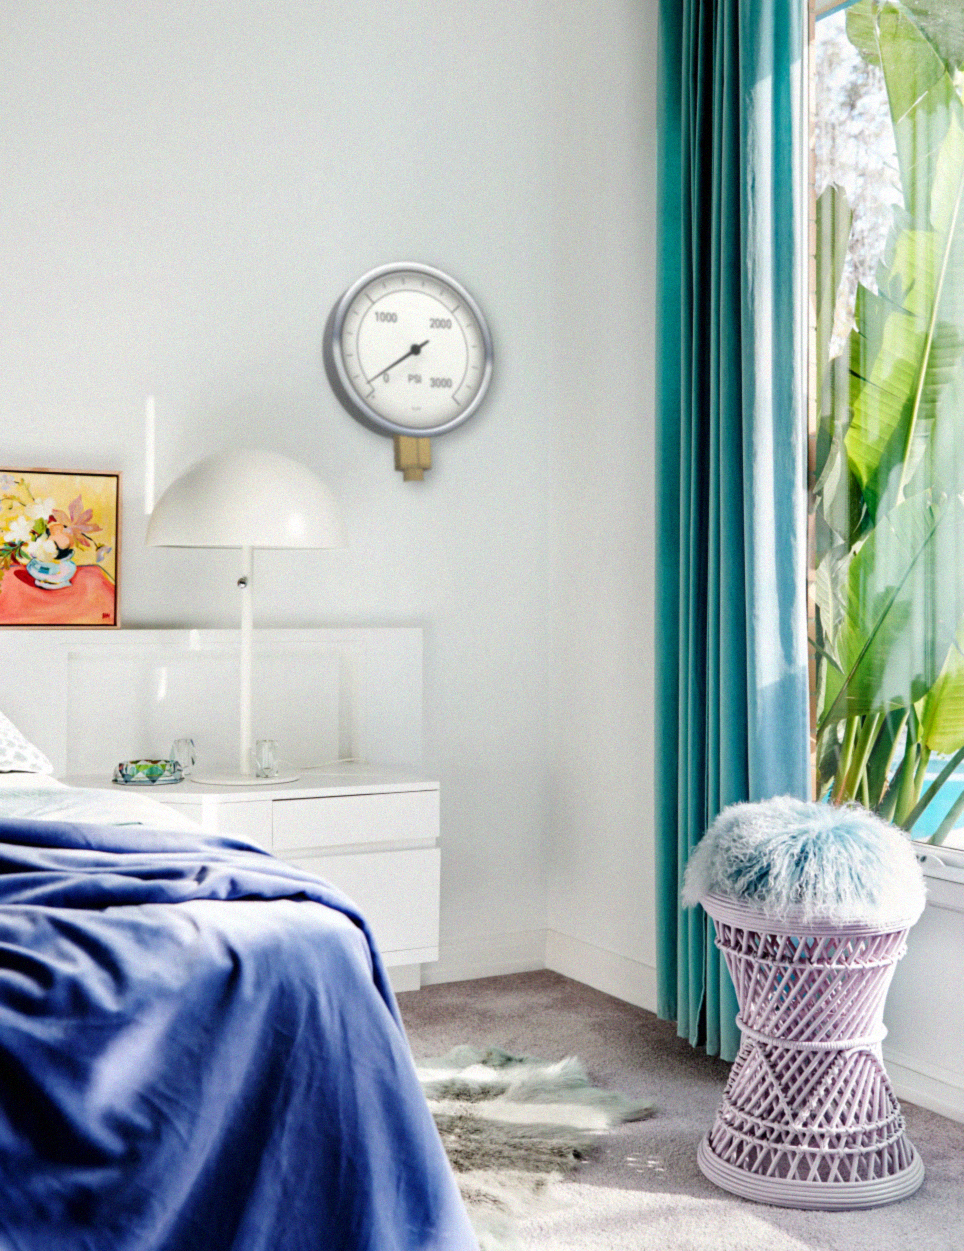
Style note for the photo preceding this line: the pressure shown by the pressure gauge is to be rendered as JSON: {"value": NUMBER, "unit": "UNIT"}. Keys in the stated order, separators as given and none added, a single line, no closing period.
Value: {"value": 100, "unit": "psi"}
